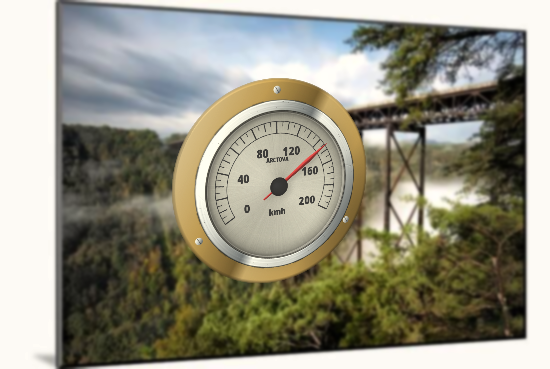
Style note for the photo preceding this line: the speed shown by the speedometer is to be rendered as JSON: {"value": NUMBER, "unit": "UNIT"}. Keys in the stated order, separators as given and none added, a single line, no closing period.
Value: {"value": 145, "unit": "km/h"}
